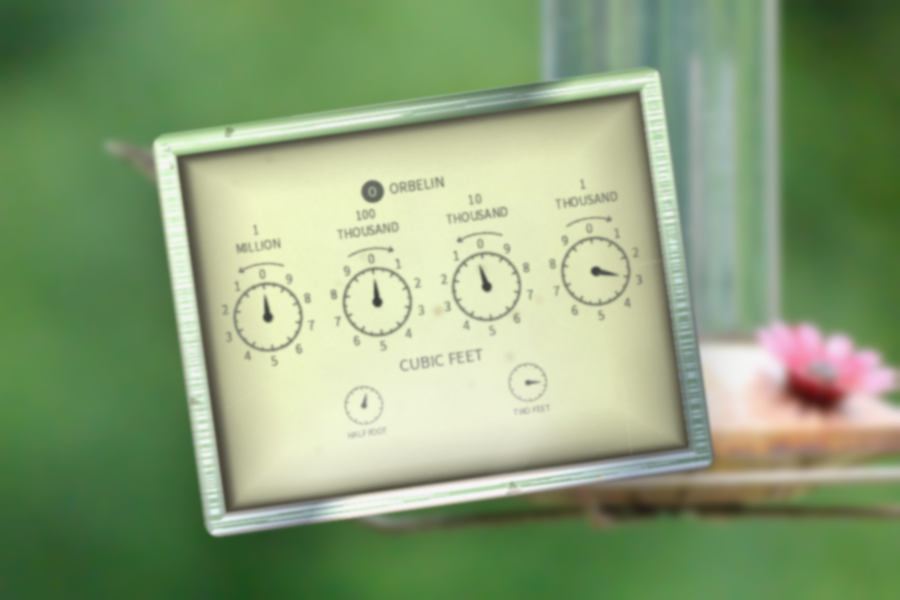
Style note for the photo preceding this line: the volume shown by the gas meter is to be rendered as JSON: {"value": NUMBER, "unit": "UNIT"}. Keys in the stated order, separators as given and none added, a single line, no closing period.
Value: {"value": 300, "unit": "ft³"}
